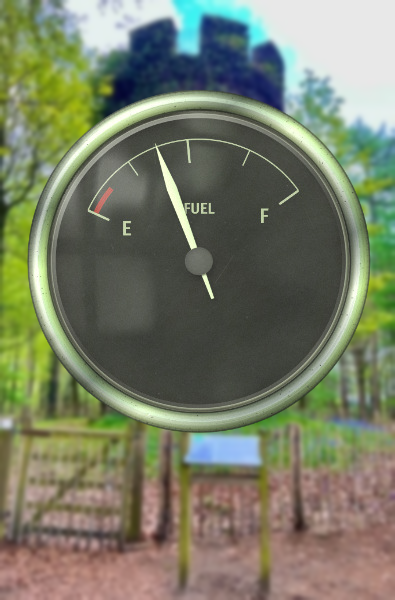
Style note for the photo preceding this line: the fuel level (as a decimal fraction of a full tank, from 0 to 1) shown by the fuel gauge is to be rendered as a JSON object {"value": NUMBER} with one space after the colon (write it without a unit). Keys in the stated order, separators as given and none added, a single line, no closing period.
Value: {"value": 0.375}
